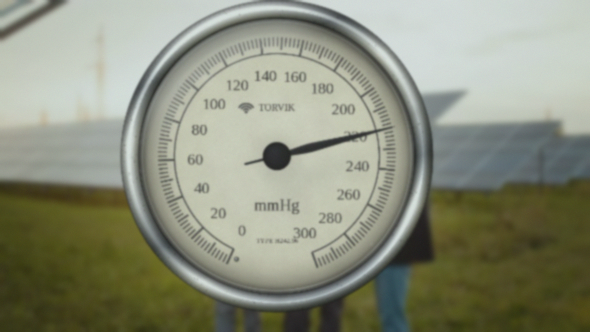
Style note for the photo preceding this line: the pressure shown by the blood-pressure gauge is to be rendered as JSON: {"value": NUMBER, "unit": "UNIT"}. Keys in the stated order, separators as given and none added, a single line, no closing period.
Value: {"value": 220, "unit": "mmHg"}
